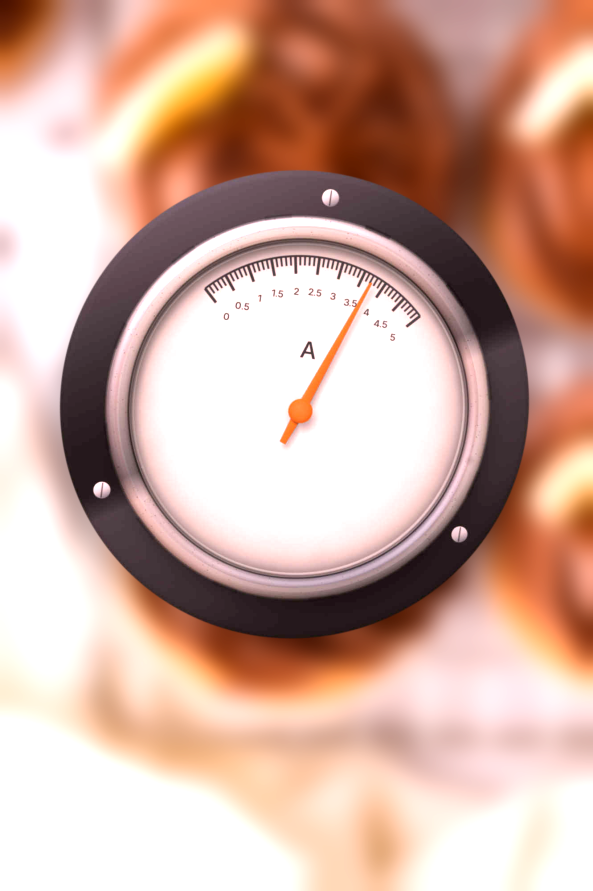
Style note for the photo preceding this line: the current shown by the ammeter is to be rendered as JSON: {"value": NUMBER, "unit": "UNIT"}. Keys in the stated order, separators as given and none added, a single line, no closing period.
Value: {"value": 3.7, "unit": "A"}
